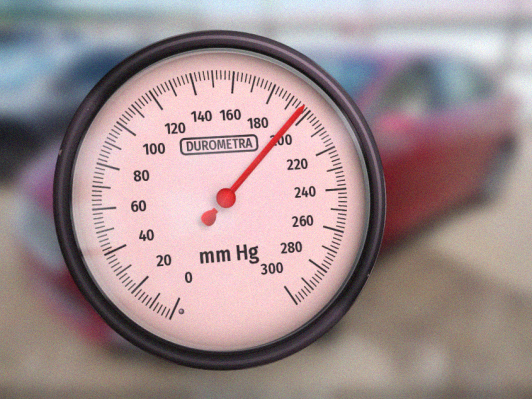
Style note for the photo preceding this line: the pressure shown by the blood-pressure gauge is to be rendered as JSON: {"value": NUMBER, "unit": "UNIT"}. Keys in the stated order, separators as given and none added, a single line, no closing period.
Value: {"value": 196, "unit": "mmHg"}
